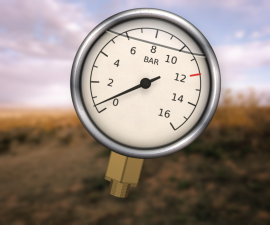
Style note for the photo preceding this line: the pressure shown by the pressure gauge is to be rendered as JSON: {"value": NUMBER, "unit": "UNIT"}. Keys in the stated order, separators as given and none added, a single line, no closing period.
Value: {"value": 0.5, "unit": "bar"}
